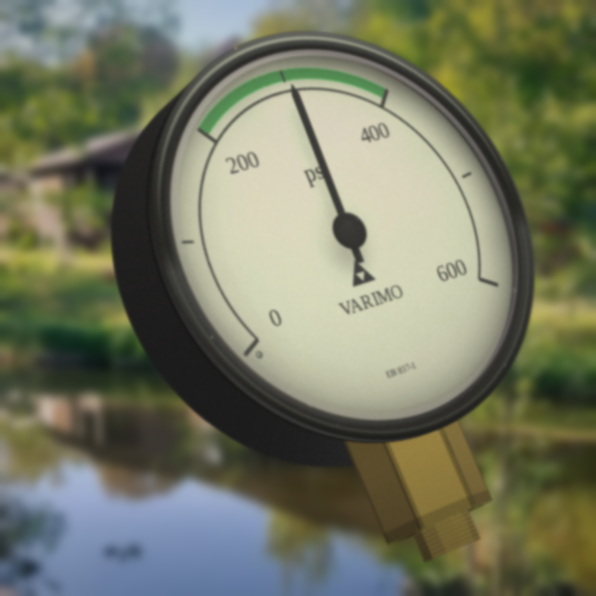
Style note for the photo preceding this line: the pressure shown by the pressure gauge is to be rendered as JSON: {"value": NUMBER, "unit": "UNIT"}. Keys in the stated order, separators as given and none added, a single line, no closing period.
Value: {"value": 300, "unit": "psi"}
